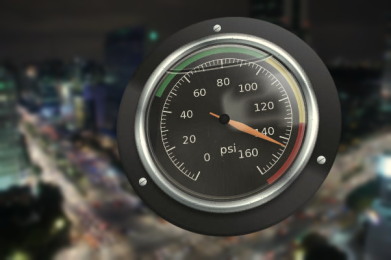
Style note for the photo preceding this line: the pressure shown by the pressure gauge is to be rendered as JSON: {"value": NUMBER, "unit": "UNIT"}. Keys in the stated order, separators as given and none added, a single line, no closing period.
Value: {"value": 144, "unit": "psi"}
